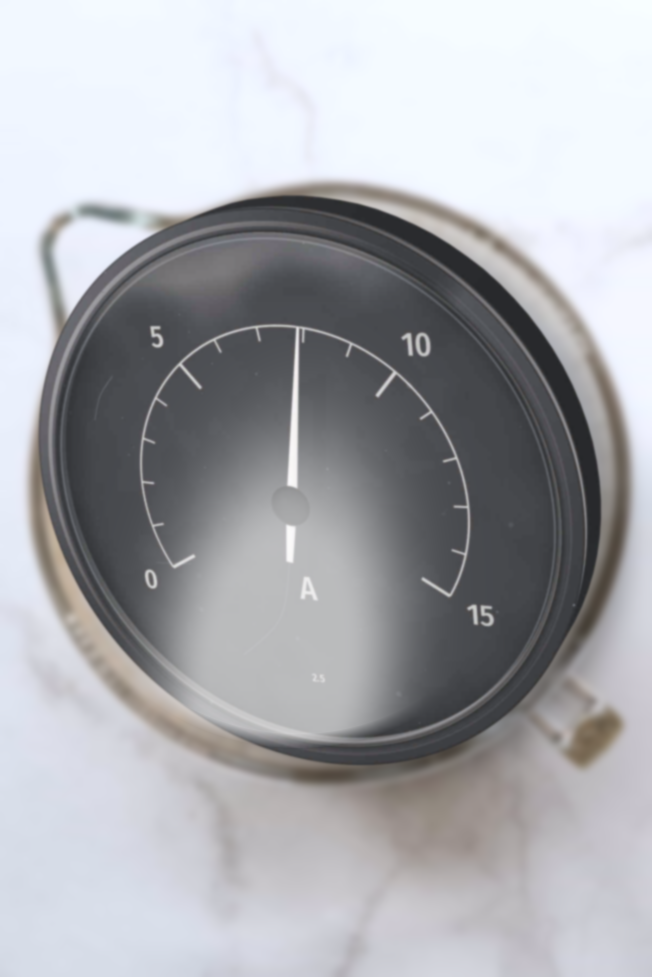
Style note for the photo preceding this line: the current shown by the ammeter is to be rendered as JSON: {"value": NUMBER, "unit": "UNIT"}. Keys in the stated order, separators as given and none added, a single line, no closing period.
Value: {"value": 8, "unit": "A"}
